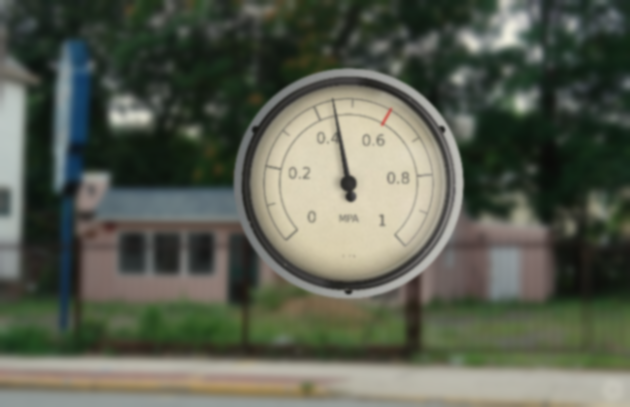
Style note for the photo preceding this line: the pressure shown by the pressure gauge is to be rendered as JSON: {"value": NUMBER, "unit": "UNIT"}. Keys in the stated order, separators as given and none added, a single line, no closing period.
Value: {"value": 0.45, "unit": "MPa"}
